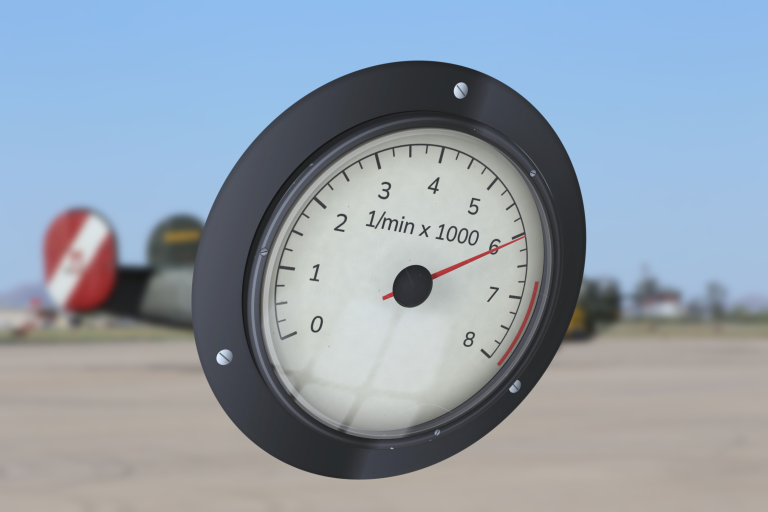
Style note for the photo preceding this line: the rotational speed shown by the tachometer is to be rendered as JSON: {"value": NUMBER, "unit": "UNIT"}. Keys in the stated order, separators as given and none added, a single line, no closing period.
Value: {"value": 6000, "unit": "rpm"}
